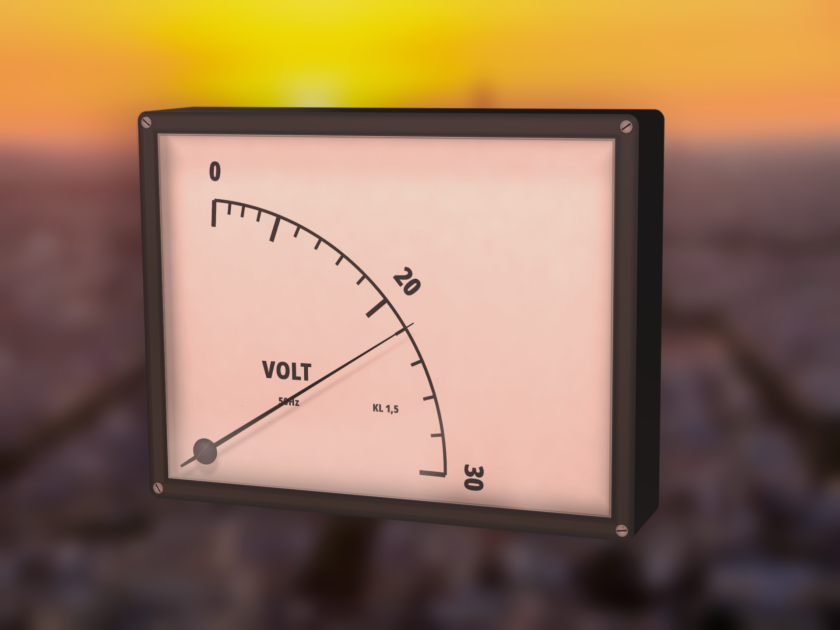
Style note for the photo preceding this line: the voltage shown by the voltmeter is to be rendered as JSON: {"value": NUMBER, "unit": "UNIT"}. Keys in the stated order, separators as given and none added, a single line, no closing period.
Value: {"value": 22, "unit": "V"}
